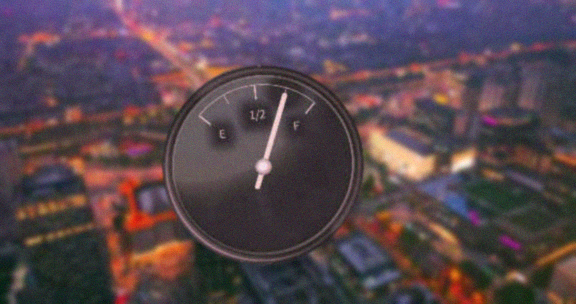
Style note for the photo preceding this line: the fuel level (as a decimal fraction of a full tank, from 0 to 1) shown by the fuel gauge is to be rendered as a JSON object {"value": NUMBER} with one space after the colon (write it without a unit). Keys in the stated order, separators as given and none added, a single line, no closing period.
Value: {"value": 0.75}
